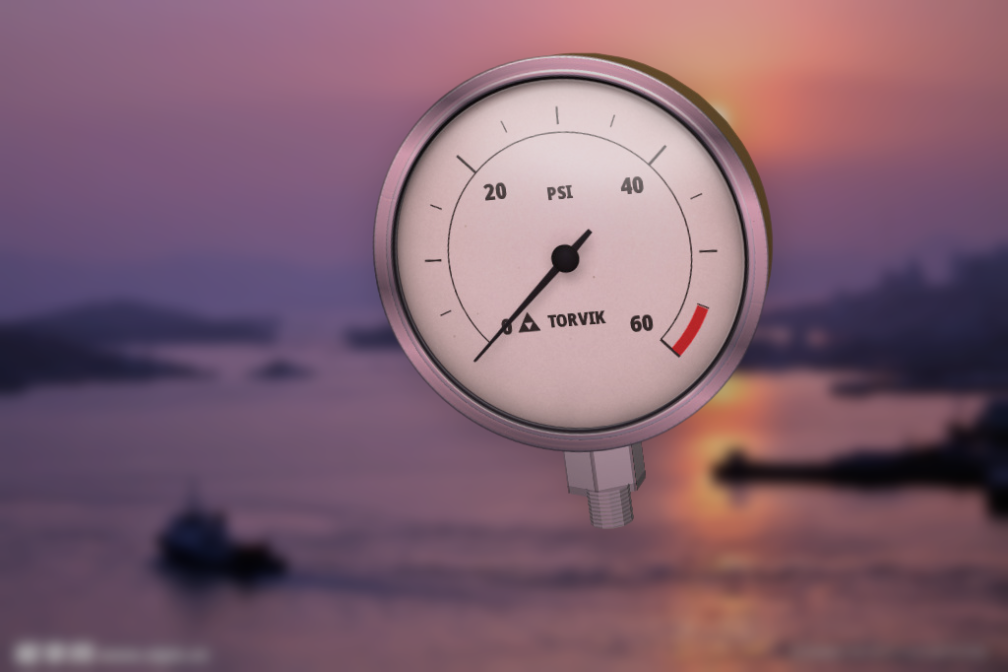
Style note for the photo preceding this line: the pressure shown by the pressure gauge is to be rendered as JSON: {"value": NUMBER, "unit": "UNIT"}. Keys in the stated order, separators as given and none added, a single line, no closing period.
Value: {"value": 0, "unit": "psi"}
